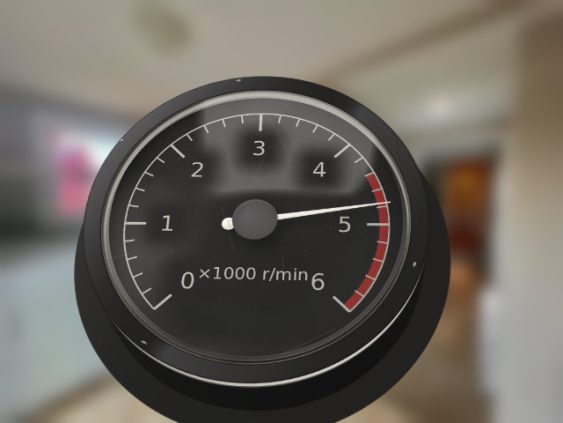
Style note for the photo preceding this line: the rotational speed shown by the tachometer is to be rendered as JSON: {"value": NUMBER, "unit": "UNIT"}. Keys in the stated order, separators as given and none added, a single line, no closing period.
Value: {"value": 4800, "unit": "rpm"}
